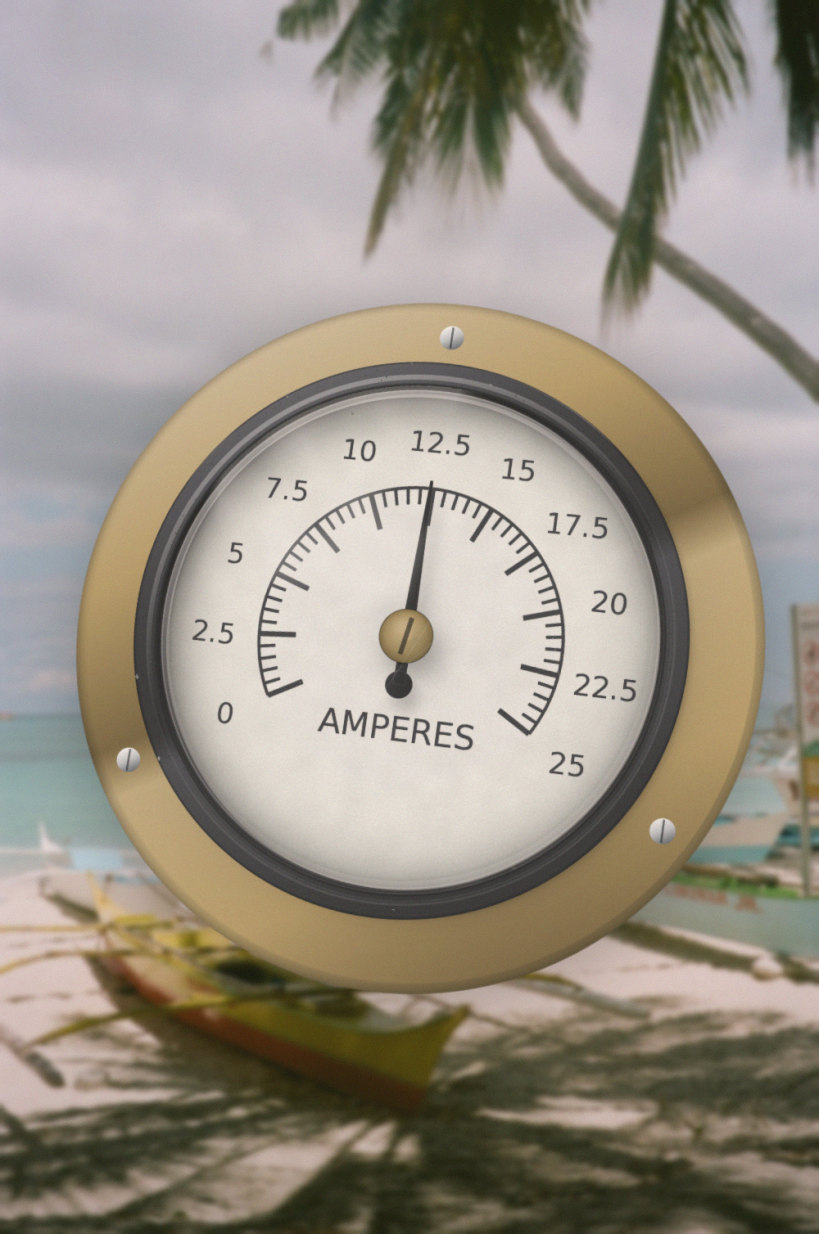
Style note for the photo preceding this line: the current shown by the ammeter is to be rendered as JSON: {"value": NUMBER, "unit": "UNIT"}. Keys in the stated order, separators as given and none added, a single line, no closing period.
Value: {"value": 12.5, "unit": "A"}
